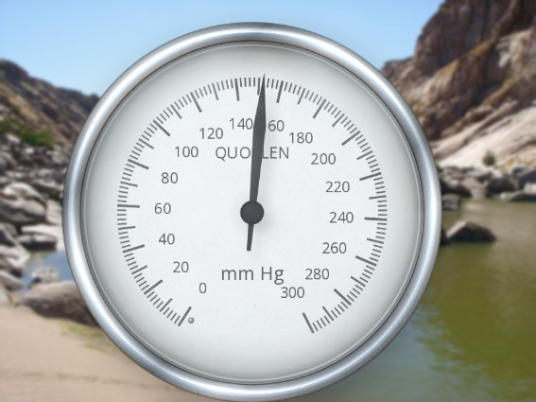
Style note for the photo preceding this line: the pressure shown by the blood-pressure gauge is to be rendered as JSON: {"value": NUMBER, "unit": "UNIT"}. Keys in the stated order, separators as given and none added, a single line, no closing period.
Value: {"value": 152, "unit": "mmHg"}
